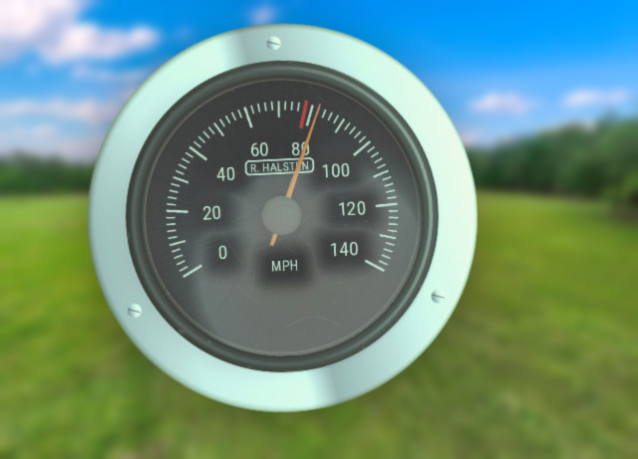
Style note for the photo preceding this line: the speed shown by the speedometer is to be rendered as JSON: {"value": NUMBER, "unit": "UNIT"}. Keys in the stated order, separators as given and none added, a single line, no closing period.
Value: {"value": 82, "unit": "mph"}
